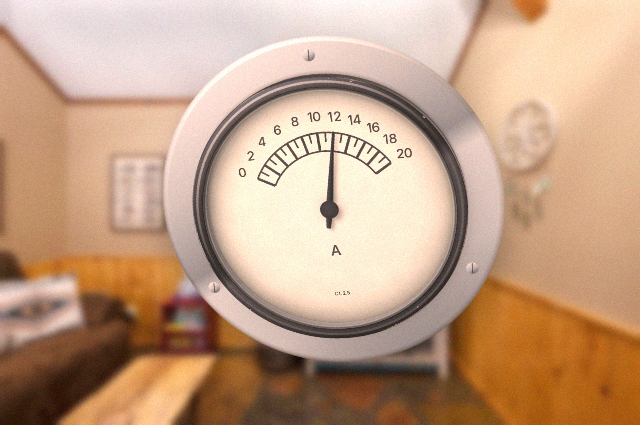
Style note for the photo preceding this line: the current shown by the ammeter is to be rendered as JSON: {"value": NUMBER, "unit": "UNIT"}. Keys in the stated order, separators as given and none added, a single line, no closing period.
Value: {"value": 12, "unit": "A"}
